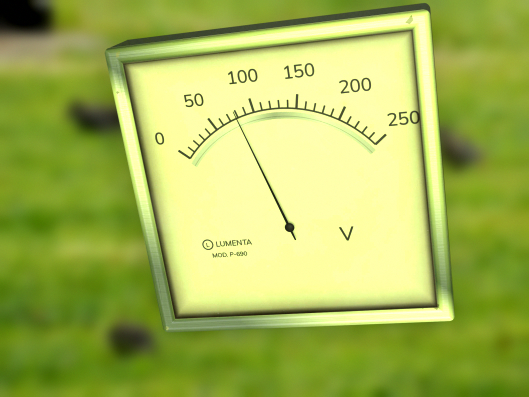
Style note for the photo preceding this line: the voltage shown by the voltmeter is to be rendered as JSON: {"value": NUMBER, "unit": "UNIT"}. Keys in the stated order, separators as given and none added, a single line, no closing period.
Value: {"value": 80, "unit": "V"}
